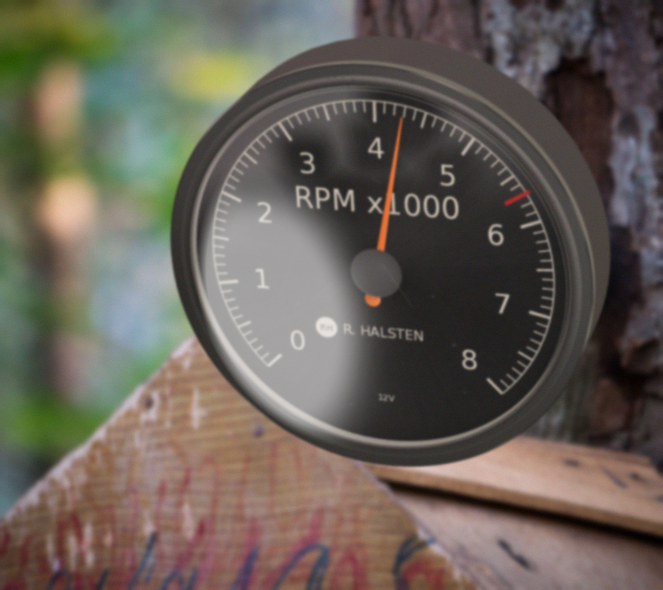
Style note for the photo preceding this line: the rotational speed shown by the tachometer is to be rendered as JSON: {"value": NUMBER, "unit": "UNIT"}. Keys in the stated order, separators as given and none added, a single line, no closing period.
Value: {"value": 4300, "unit": "rpm"}
